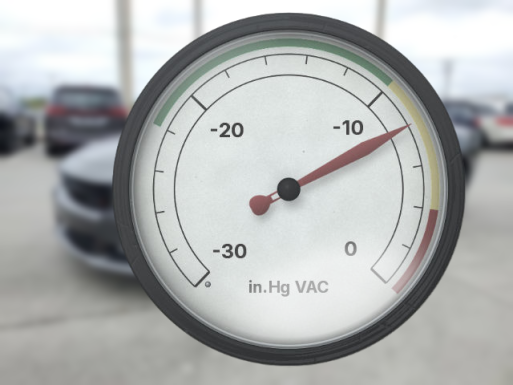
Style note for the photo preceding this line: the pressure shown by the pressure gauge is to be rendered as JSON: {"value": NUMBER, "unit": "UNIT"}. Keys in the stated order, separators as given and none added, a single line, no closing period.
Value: {"value": -8, "unit": "inHg"}
